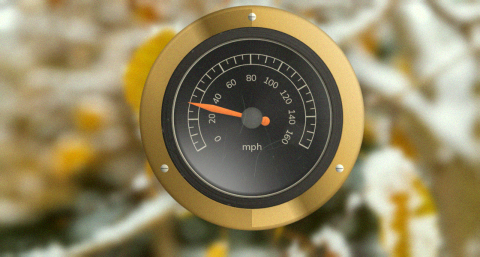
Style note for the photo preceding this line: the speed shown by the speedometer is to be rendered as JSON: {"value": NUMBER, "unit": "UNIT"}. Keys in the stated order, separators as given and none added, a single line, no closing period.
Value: {"value": 30, "unit": "mph"}
